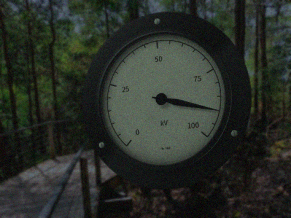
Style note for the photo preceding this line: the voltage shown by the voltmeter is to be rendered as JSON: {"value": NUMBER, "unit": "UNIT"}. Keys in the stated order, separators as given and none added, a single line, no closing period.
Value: {"value": 90, "unit": "kV"}
